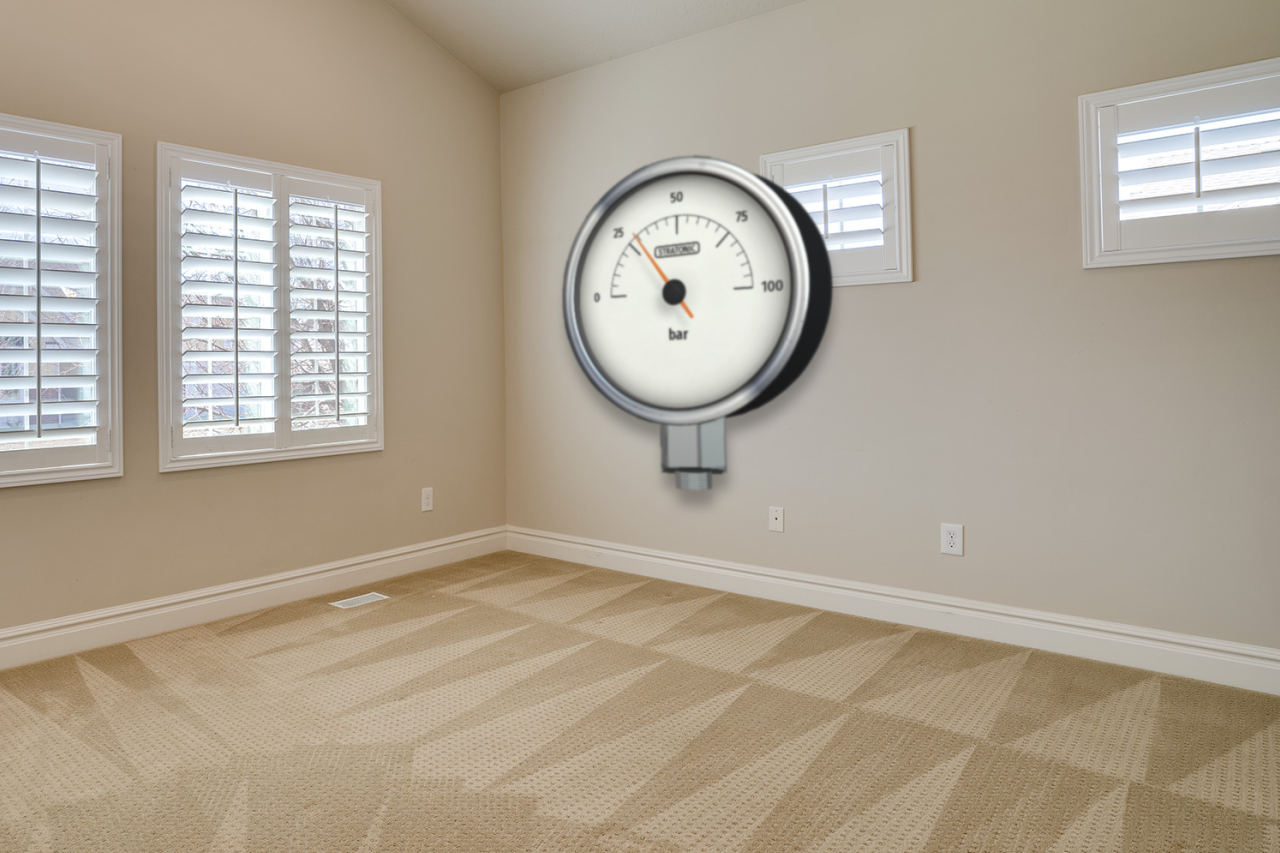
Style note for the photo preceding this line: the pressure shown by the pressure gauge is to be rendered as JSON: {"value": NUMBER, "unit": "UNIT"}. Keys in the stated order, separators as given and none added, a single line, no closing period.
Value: {"value": 30, "unit": "bar"}
